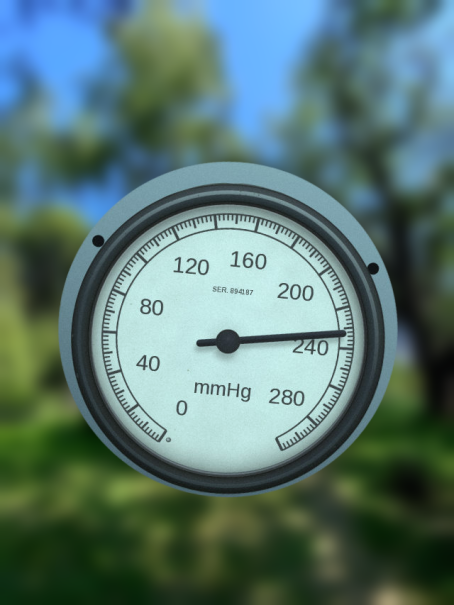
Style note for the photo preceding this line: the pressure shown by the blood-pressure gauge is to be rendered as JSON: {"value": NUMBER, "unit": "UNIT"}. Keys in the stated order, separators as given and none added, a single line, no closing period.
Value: {"value": 232, "unit": "mmHg"}
